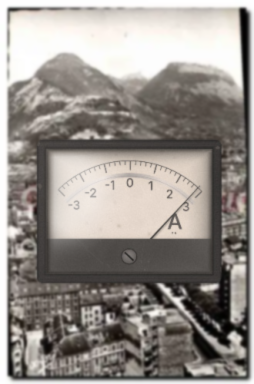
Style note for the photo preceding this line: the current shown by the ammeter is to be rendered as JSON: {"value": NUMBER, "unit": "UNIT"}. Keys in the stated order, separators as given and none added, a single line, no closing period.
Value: {"value": 2.8, "unit": "A"}
